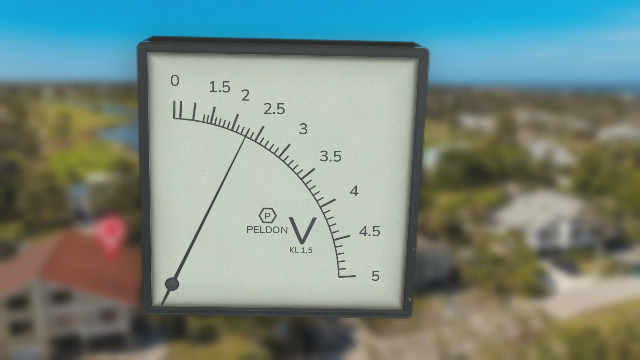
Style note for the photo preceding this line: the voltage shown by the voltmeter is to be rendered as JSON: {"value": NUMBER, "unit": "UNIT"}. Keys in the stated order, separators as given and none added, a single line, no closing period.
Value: {"value": 2.3, "unit": "V"}
